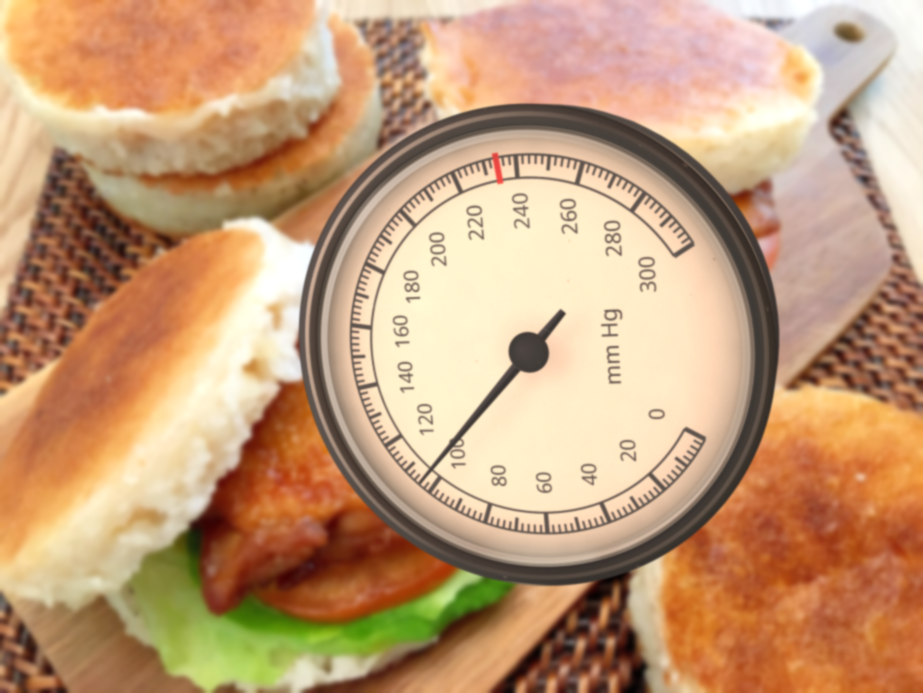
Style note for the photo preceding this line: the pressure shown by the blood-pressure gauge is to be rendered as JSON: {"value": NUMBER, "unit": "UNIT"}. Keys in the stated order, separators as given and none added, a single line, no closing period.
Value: {"value": 104, "unit": "mmHg"}
